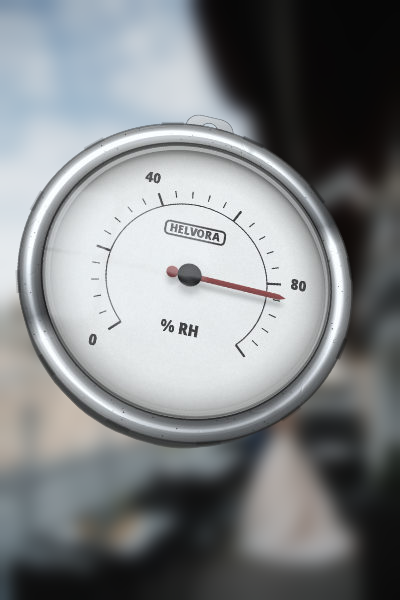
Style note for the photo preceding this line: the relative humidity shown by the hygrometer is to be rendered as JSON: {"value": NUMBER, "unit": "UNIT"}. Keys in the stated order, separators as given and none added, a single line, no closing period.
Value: {"value": 84, "unit": "%"}
